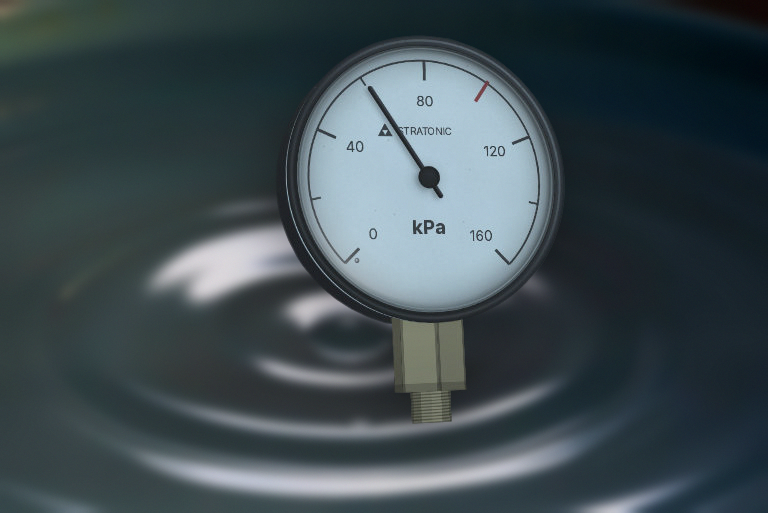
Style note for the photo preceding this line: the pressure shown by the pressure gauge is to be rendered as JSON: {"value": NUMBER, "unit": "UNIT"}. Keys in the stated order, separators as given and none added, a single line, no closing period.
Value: {"value": 60, "unit": "kPa"}
